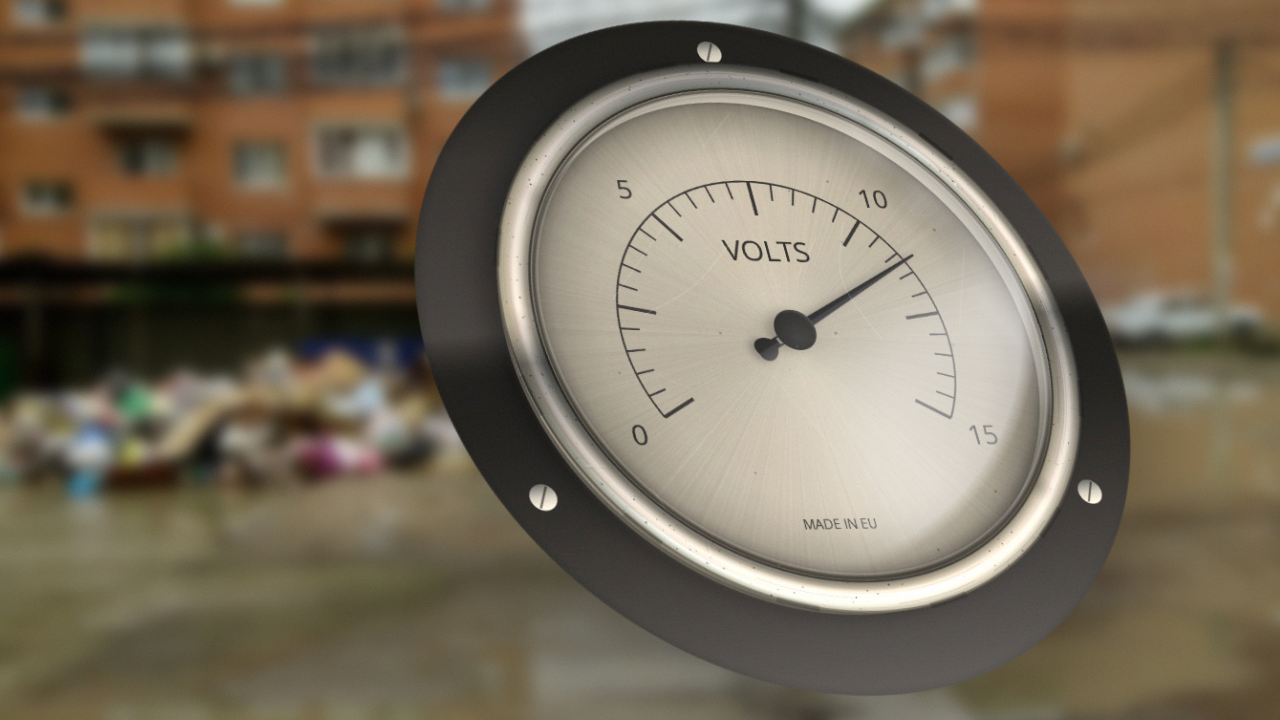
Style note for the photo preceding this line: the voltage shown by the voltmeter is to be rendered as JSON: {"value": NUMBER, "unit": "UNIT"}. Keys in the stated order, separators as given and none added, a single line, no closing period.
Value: {"value": 11.25, "unit": "V"}
